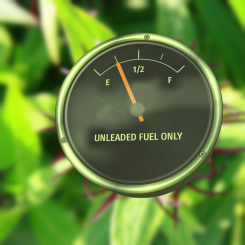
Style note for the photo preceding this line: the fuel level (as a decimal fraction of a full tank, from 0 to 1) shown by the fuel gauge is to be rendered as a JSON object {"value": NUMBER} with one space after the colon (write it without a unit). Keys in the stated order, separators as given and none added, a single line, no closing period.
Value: {"value": 0.25}
